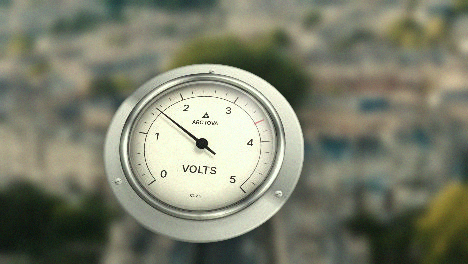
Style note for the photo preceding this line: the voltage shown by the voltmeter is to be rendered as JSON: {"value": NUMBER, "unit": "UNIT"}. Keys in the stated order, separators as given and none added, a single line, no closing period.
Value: {"value": 1.5, "unit": "V"}
